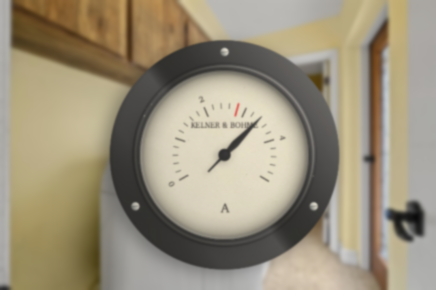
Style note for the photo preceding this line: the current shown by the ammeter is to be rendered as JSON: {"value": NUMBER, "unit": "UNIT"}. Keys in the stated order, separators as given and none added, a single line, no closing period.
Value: {"value": 3.4, "unit": "A"}
